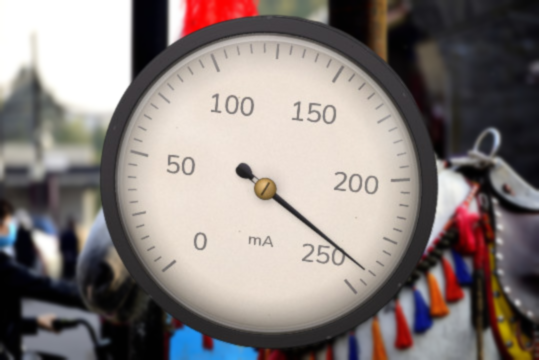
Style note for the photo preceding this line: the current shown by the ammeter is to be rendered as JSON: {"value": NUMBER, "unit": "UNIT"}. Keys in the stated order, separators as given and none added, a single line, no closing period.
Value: {"value": 240, "unit": "mA"}
